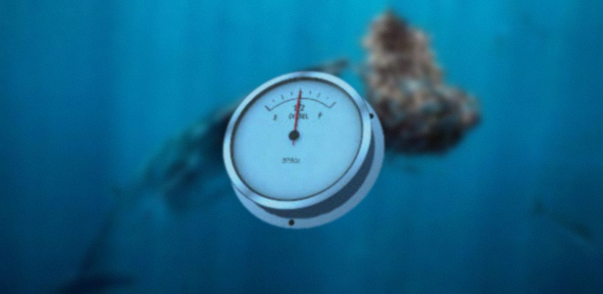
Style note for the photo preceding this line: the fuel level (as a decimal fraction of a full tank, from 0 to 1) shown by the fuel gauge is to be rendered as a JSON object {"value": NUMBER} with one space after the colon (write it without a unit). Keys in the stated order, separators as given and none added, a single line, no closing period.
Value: {"value": 0.5}
